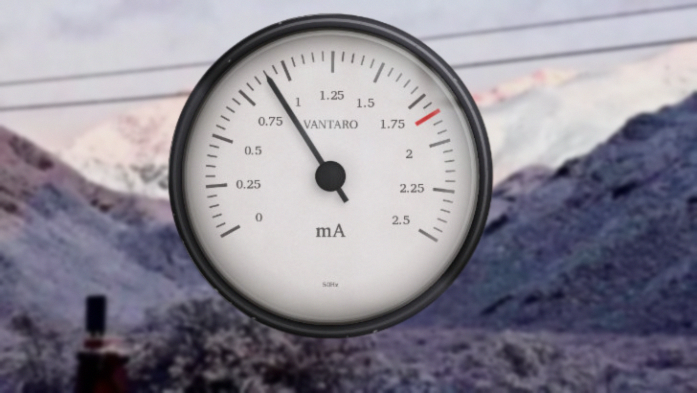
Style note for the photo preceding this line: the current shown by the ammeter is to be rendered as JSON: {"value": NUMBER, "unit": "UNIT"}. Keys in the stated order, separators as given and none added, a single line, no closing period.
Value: {"value": 0.9, "unit": "mA"}
